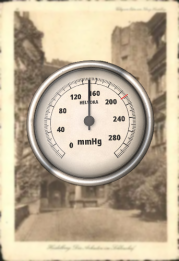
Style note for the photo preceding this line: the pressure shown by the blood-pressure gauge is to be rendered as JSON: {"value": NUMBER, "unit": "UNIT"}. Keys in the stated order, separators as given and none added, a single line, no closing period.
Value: {"value": 150, "unit": "mmHg"}
